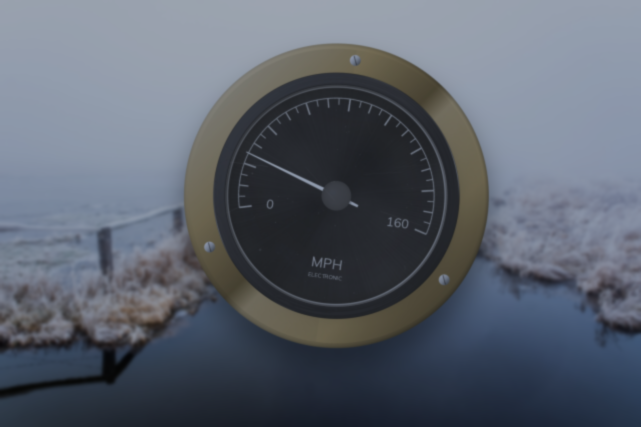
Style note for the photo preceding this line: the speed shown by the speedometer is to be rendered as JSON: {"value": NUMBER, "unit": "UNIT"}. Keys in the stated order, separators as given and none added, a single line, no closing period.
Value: {"value": 25, "unit": "mph"}
